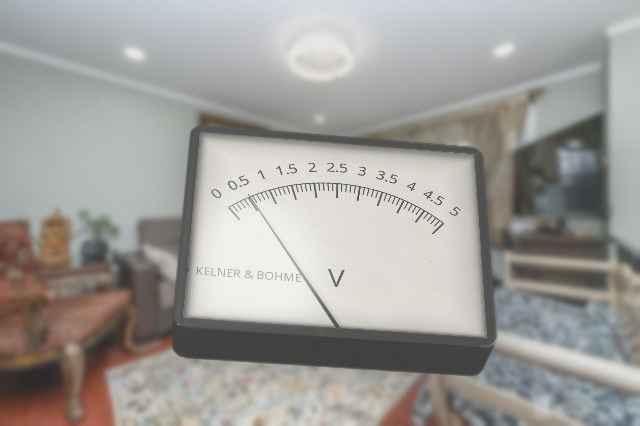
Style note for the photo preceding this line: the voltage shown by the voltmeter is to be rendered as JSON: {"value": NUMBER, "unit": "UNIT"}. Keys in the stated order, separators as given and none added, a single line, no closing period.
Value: {"value": 0.5, "unit": "V"}
